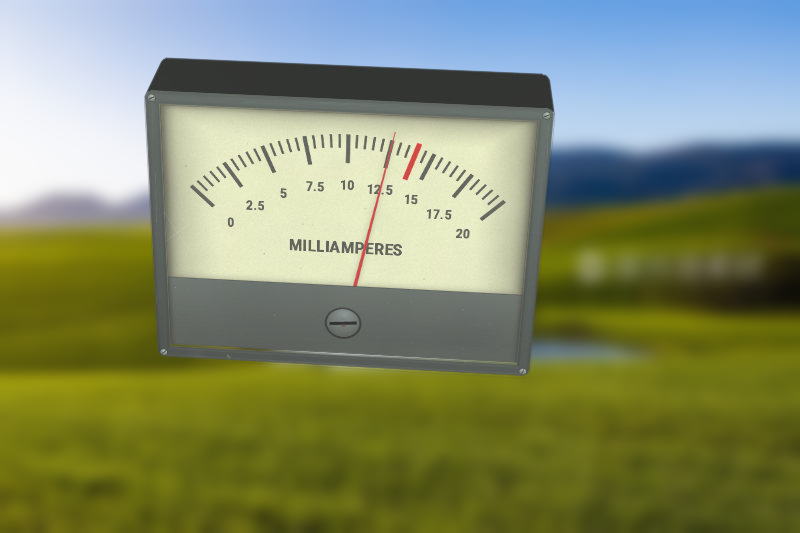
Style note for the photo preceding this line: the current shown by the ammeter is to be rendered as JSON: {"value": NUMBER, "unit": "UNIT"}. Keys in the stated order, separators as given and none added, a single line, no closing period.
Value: {"value": 12.5, "unit": "mA"}
